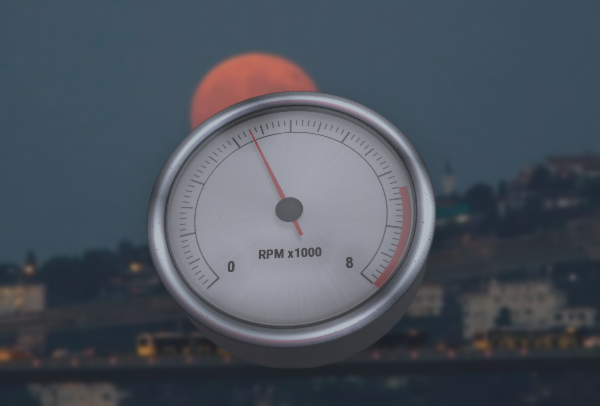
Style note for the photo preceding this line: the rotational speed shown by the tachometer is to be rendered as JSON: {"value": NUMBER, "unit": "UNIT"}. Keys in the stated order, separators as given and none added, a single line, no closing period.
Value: {"value": 3300, "unit": "rpm"}
